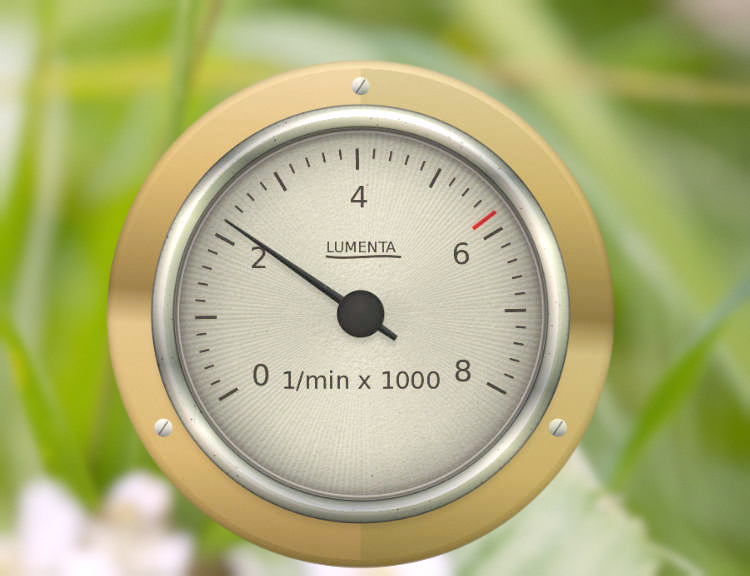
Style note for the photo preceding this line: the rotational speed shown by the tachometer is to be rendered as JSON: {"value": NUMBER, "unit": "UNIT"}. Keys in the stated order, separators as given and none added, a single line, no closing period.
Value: {"value": 2200, "unit": "rpm"}
